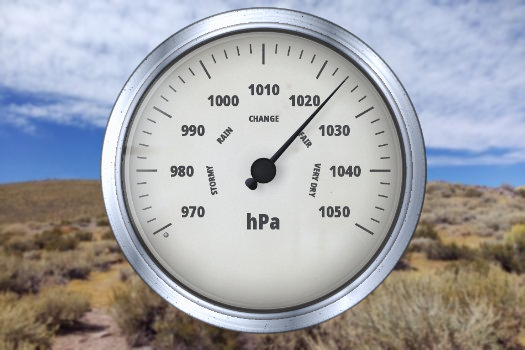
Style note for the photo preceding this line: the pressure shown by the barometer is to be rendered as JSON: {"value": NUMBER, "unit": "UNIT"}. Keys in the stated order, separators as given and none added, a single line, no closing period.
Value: {"value": 1024, "unit": "hPa"}
